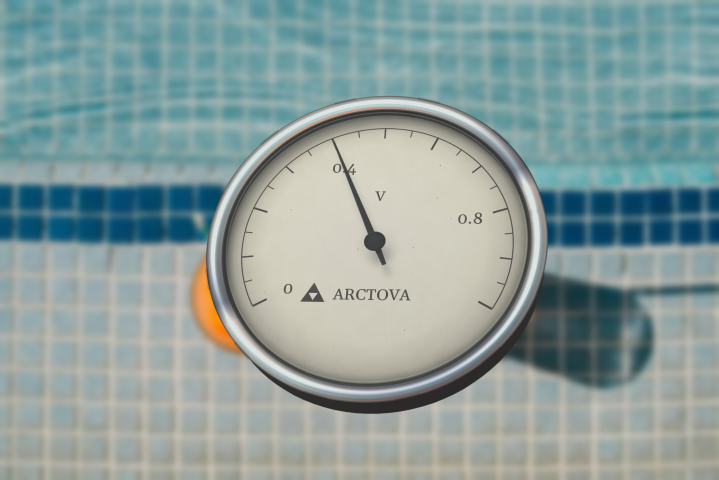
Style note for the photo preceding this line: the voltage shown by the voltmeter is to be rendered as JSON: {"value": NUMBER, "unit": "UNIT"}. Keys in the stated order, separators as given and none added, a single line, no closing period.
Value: {"value": 0.4, "unit": "V"}
